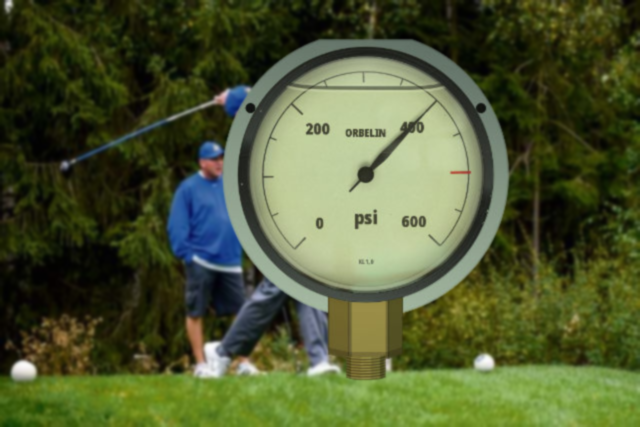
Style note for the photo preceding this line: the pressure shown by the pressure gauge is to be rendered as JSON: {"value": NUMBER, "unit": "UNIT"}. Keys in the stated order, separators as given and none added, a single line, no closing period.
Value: {"value": 400, "unit": "psi"}
